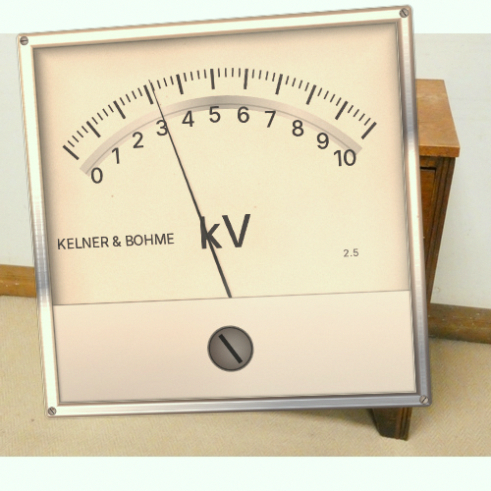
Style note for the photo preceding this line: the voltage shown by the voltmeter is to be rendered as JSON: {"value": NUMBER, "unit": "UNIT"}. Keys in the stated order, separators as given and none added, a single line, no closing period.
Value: {"value": 3.2, "unit": "kV"}
